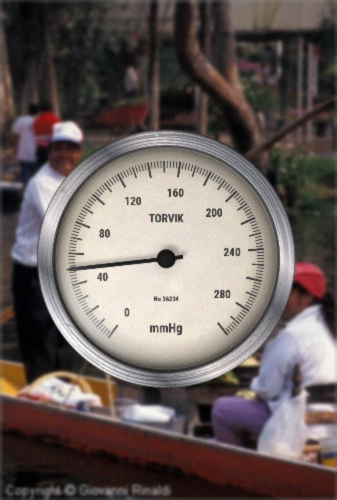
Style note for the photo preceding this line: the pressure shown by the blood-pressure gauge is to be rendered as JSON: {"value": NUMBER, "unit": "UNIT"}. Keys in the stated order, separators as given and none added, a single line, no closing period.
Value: {"value": 50, "unit": "mmHg"}
